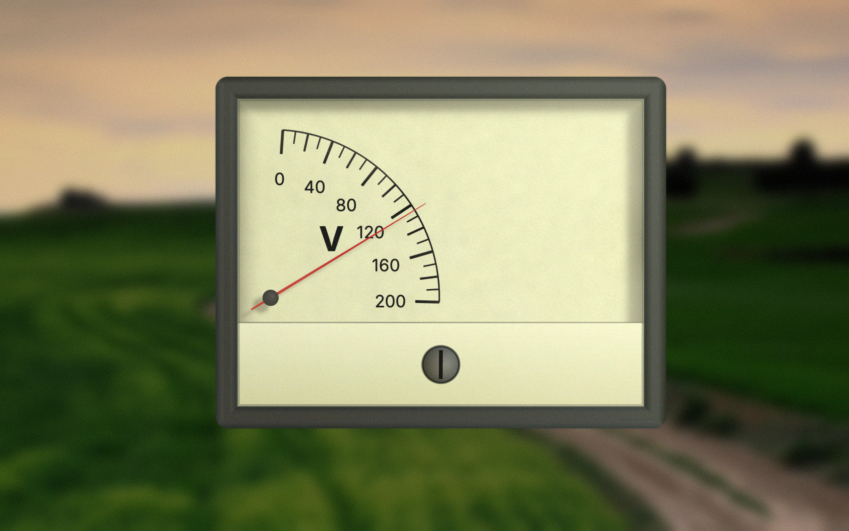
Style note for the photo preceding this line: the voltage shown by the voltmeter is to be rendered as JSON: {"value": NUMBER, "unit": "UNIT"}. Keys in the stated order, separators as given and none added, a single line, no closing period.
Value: {"value": 125, "unit": "V"}
